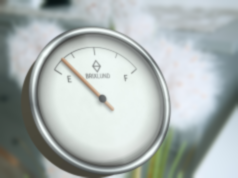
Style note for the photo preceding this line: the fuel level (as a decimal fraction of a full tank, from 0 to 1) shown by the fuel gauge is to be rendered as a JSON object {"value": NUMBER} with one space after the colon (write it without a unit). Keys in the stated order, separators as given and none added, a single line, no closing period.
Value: {"value": 0.125}
